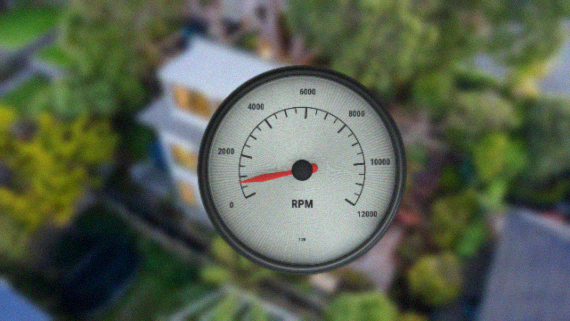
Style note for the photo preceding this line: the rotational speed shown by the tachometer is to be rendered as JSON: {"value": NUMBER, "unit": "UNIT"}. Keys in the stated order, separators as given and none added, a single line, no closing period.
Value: {"value": 750, "unit": "rpm"}
